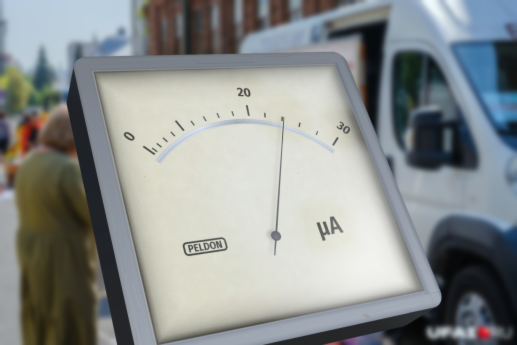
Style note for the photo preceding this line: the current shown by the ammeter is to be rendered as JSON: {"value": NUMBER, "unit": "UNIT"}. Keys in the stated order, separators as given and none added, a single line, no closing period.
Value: {"value": 24, "unit": "µA"}
